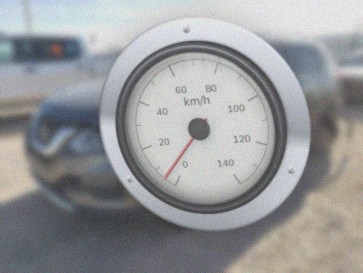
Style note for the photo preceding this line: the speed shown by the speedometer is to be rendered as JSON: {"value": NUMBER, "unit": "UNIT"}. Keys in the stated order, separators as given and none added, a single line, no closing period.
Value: {"value": 5, "unit": "km/h"}
